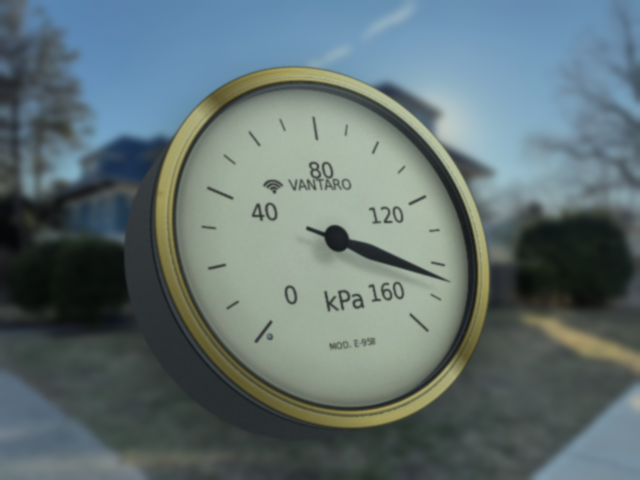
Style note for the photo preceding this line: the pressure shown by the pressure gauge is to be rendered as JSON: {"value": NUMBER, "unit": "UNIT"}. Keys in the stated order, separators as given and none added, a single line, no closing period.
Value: {"value": 145, "unit": "kPa"}
